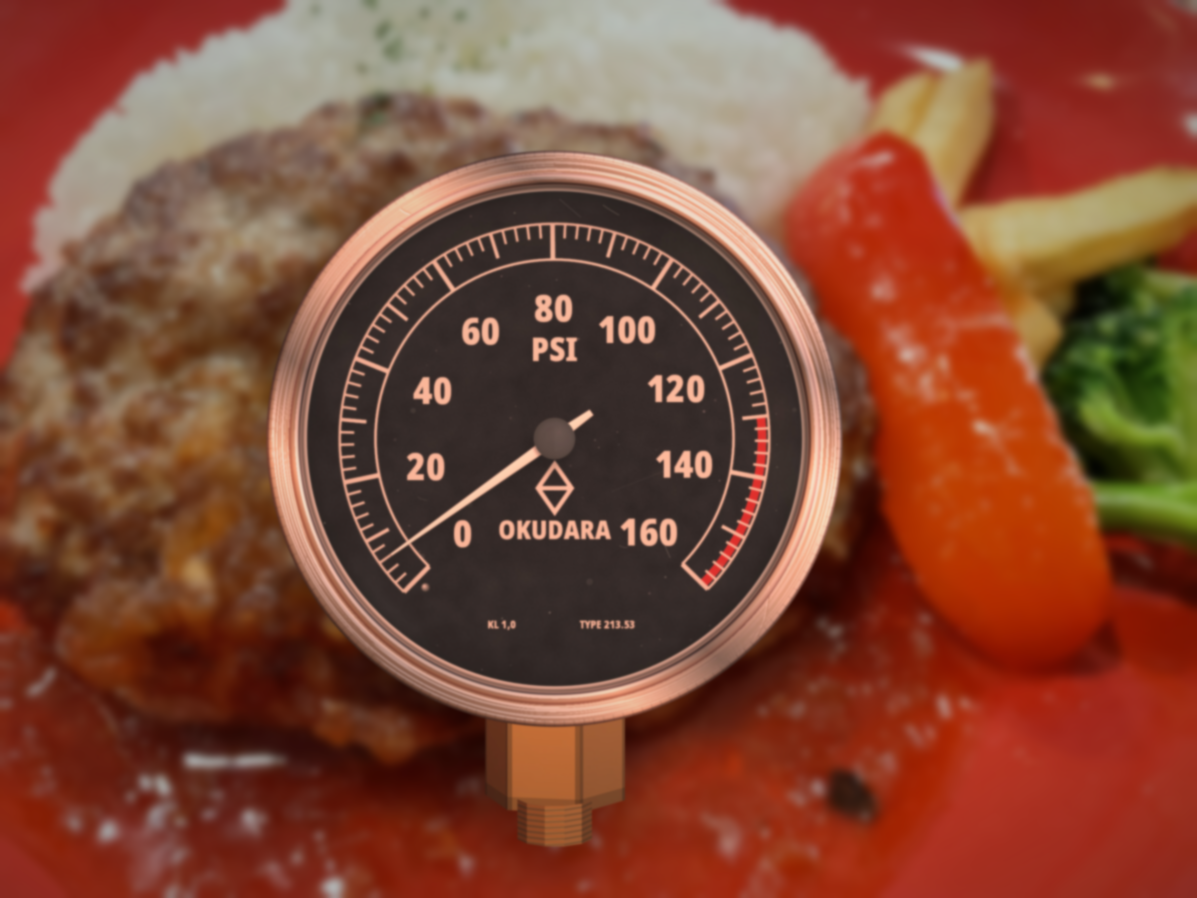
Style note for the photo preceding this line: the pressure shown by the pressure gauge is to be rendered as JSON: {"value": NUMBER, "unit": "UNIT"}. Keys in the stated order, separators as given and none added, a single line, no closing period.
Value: {"value": 6, "unit": "psi"}
